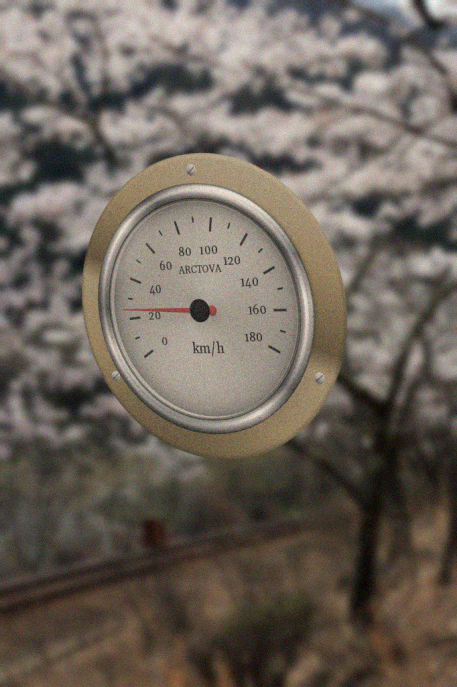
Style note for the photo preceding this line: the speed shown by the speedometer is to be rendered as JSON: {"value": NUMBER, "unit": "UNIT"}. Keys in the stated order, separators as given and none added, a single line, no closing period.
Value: {"value": 25, "unit": "km/h"}
